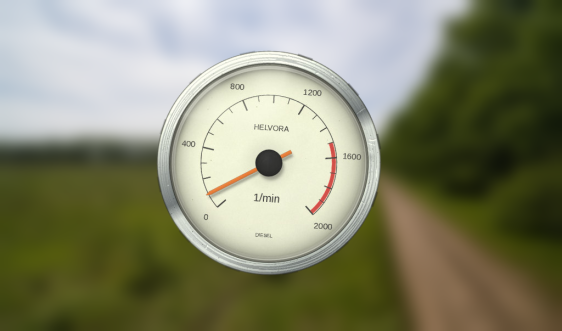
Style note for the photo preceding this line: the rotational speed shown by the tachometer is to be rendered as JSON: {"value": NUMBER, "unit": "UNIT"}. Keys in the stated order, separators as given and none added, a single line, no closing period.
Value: {"value": 100, "unit": "rpm"}
